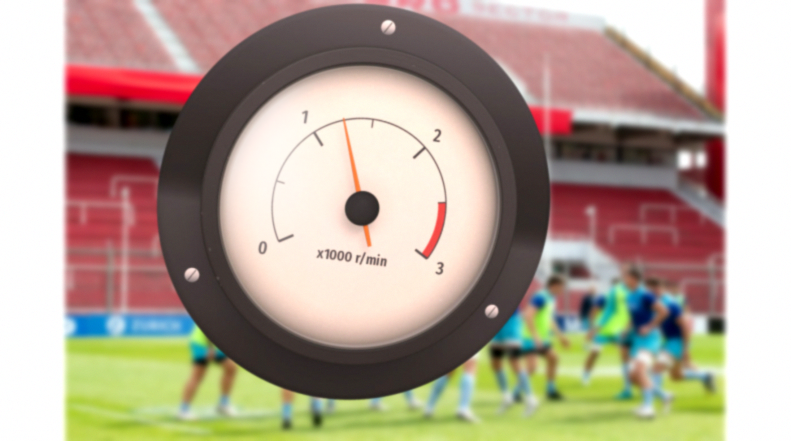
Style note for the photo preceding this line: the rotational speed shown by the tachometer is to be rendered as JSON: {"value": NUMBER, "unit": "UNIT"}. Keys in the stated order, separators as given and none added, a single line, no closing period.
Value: {"value": 1250, "unit": "rpm"}
